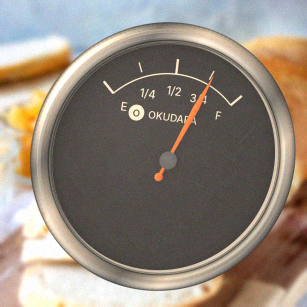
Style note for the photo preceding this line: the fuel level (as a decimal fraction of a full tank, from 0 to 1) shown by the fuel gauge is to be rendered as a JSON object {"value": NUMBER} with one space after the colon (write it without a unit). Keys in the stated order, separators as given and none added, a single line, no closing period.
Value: {"value": 0.75}
